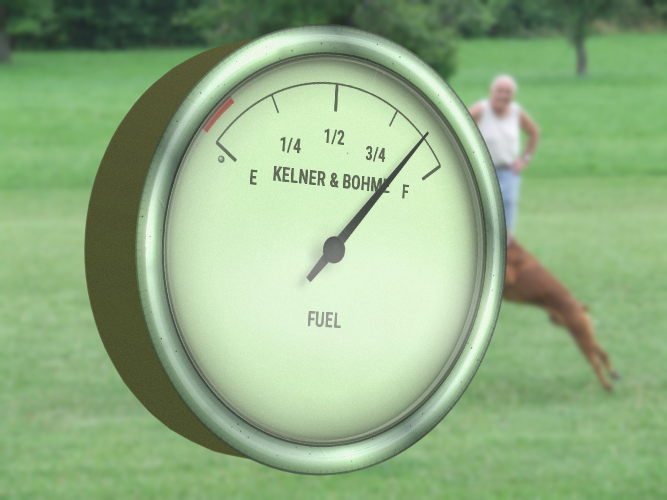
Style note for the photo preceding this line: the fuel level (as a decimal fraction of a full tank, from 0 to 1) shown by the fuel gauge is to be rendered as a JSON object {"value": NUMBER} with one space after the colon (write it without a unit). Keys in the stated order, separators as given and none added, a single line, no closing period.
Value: {"value": 0.875}
